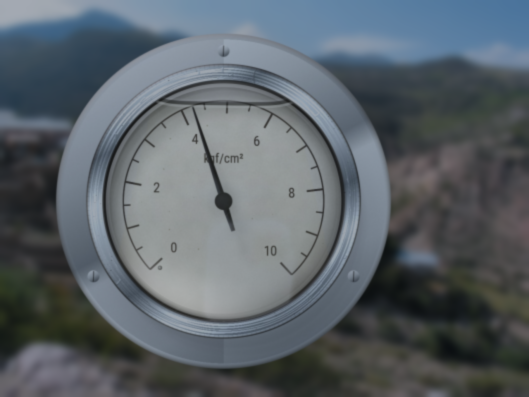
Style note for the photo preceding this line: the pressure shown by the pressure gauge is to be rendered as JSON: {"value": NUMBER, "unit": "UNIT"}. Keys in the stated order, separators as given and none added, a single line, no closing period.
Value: {"value": 4.25, "unit": "kg/cm²"}
